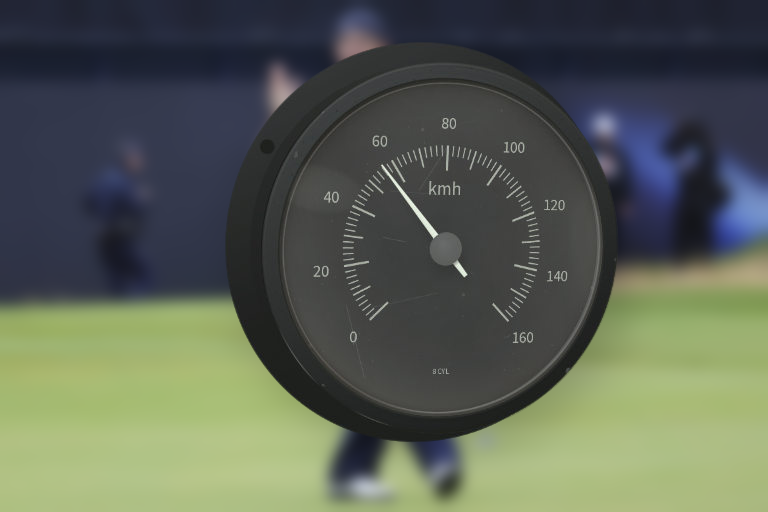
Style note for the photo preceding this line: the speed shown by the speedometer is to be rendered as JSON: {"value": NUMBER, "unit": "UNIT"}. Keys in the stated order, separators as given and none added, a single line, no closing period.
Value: {"value": 56, "unit": "km/h"}
